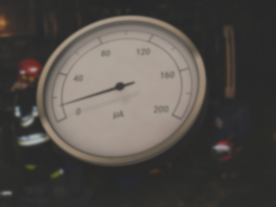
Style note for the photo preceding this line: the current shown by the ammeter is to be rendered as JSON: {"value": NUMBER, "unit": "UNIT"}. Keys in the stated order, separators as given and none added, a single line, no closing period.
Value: {"value": 10, "unit": "µA"}
